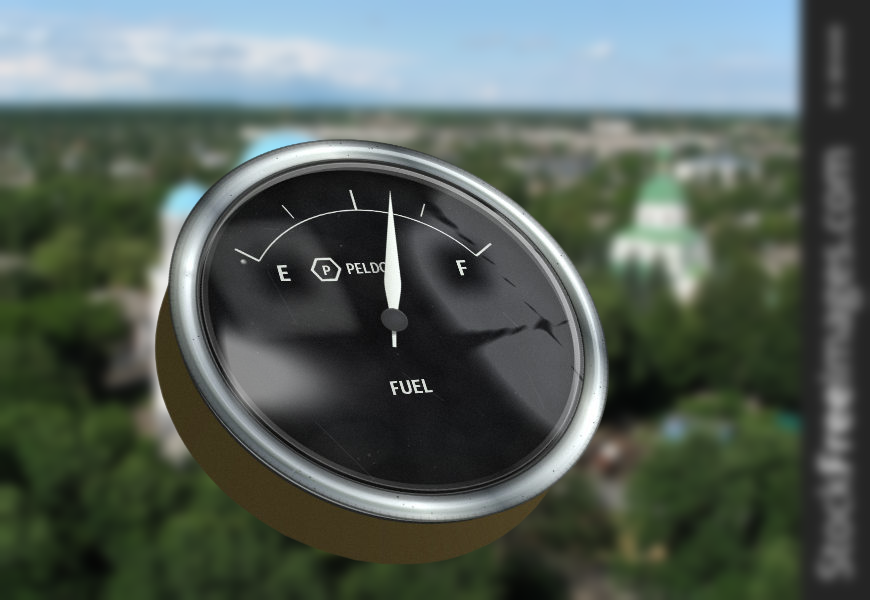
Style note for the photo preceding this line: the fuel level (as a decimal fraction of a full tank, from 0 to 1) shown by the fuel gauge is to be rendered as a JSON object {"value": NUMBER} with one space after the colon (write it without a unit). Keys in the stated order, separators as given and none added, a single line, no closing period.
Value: {"value": 0.625}
